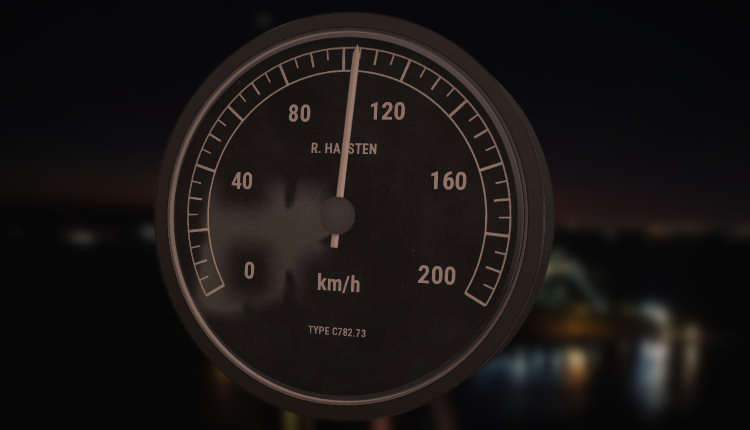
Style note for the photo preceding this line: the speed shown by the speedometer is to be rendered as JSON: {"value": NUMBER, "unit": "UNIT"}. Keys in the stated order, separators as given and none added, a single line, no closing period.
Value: {"value": 105, "unit": "km/h"}
